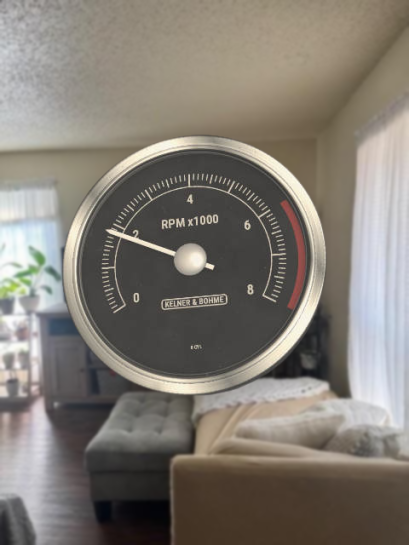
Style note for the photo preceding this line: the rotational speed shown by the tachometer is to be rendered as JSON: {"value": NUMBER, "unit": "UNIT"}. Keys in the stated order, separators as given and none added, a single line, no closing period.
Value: {"value": 1800, "unit": "rpm"}
